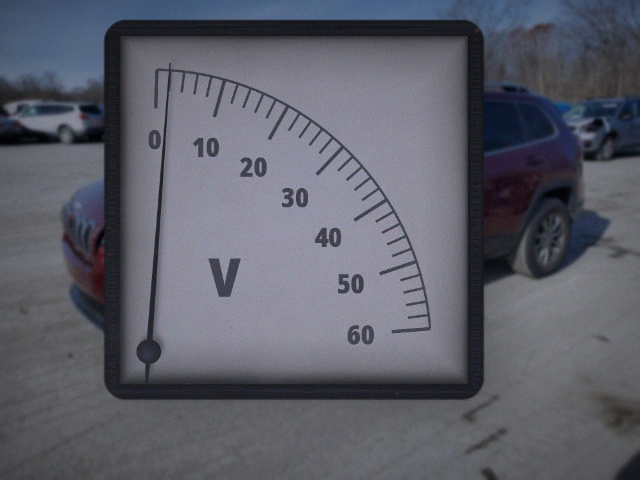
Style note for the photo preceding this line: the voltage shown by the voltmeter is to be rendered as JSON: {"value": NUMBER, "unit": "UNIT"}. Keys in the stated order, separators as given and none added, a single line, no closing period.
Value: {"value": 2, "unit": "V"}
